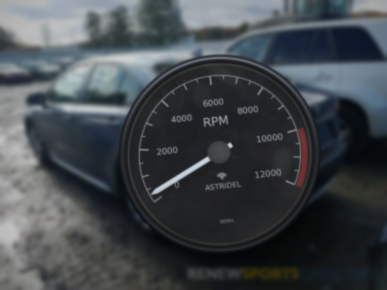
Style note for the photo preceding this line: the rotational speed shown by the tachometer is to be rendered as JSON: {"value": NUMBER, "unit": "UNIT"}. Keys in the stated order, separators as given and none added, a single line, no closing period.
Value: {"value": 250, "unit": "rpm"}
